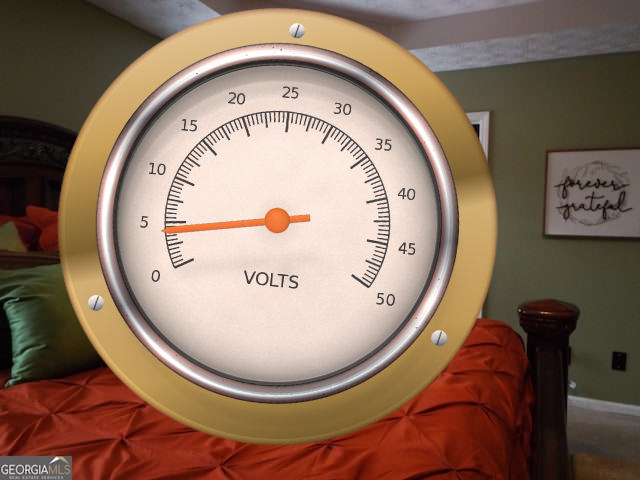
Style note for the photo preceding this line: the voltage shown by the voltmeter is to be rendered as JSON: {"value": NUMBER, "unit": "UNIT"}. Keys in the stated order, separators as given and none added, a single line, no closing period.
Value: {"value": 4, "unit": "V"}
